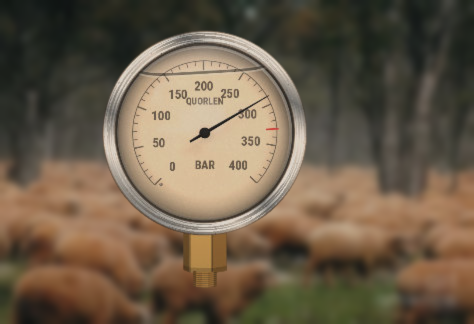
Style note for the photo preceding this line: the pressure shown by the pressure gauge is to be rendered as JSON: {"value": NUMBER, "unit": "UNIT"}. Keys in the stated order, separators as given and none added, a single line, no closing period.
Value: {"value": 290, "unit": "bar"}
